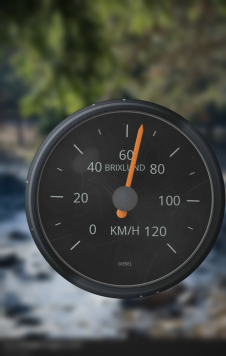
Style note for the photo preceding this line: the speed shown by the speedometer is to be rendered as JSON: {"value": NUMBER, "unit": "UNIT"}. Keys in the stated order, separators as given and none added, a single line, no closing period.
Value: {"value": 65, "unit": "km/h"}
